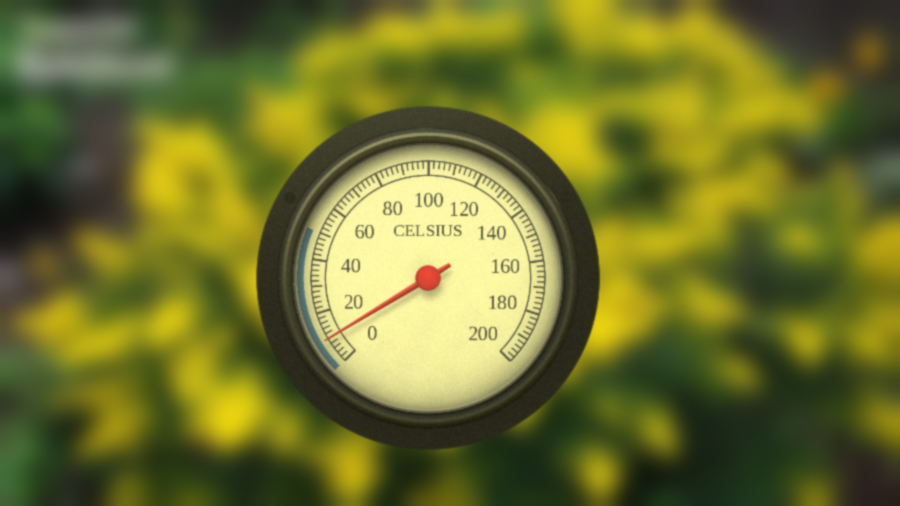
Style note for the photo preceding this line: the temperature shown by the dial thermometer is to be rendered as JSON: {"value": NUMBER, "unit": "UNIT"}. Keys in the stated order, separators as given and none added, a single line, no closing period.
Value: {"value": 10, "unit": "°C"}
